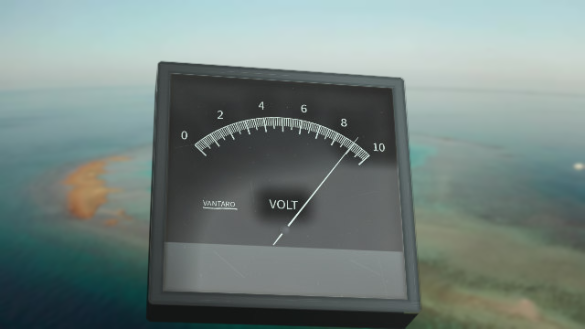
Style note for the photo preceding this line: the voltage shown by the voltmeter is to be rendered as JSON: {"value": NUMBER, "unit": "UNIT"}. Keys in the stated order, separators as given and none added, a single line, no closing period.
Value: {"value": 9, "unit": "V"}
